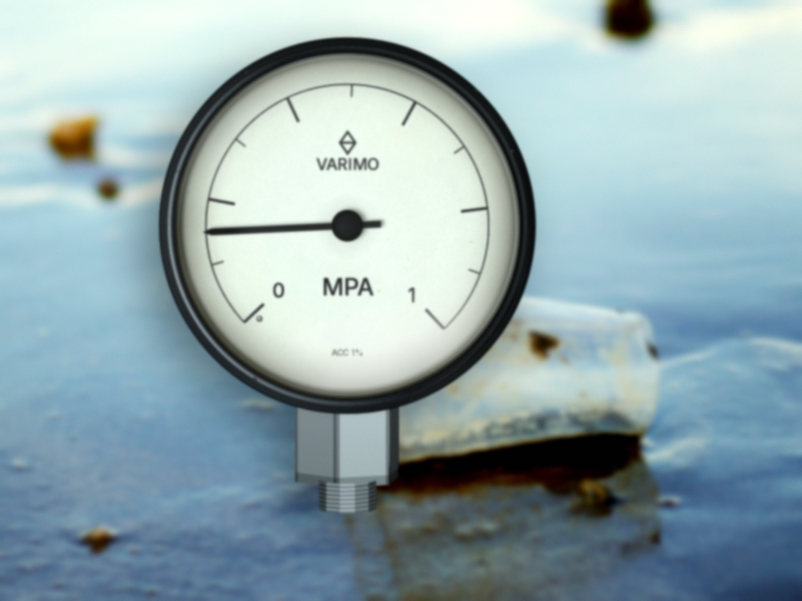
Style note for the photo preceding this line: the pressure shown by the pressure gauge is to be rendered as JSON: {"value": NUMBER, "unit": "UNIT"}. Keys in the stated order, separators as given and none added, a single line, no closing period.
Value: {"value": 0.15, "unit": "MPa"}
